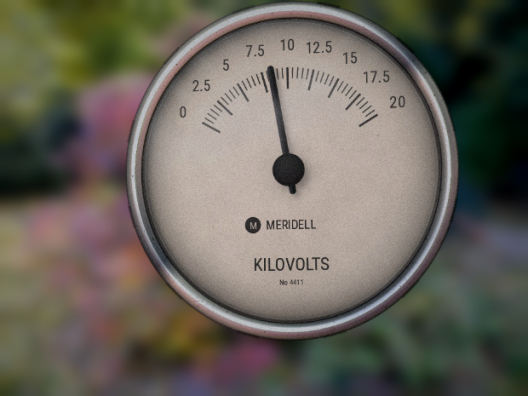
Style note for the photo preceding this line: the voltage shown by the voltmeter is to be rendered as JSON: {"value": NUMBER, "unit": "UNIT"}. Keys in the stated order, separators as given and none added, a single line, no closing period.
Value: {"value": 8.5, "unit": "kV"}
